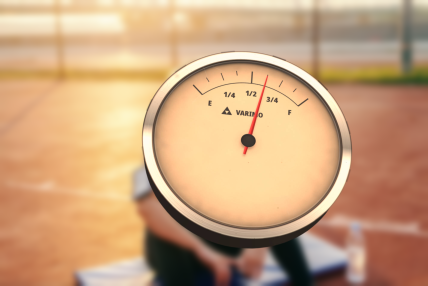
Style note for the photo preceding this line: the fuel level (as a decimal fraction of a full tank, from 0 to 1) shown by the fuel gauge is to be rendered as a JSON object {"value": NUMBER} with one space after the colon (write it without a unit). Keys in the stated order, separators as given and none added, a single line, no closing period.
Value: {"value": 0.625}
